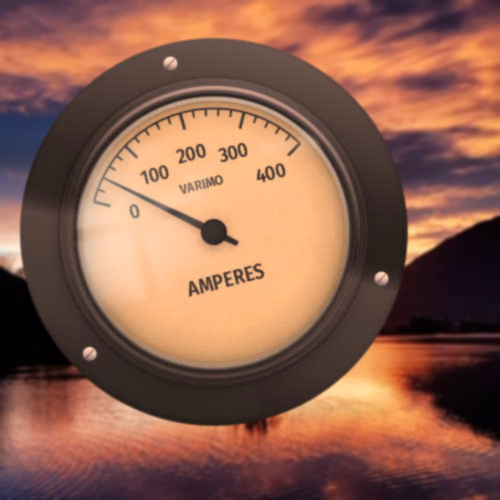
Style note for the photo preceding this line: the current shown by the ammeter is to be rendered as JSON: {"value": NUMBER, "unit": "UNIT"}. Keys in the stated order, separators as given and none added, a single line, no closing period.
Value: {"value": 40, "unit": "A"}
